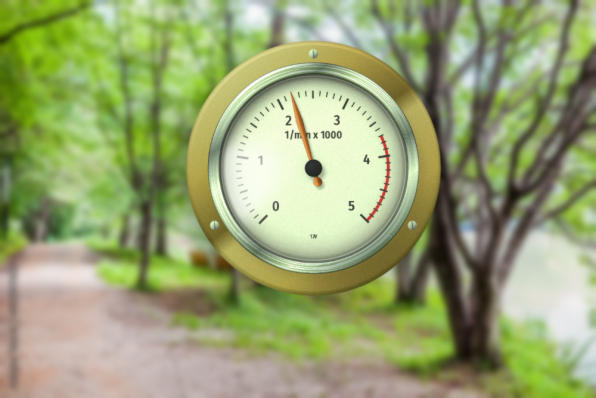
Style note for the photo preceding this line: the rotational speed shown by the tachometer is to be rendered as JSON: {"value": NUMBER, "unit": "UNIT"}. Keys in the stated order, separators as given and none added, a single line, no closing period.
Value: {"value": 2200, "unit": "rpm"}
